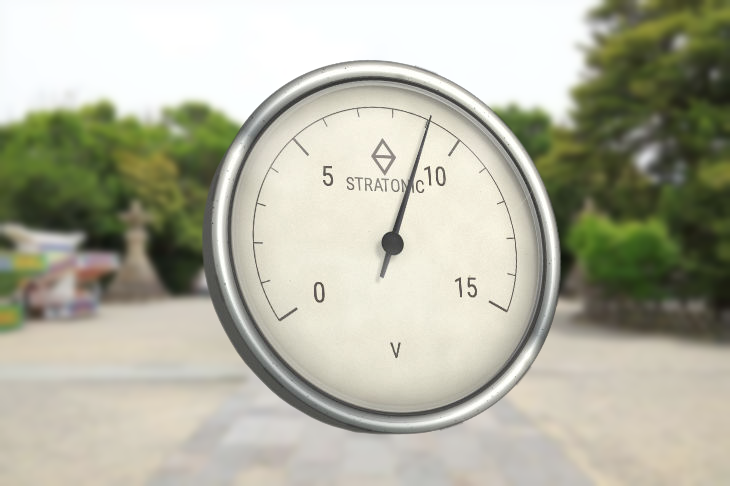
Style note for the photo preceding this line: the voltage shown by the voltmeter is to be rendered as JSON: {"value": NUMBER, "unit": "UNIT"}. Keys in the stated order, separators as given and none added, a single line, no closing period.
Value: {"value": 9, "unit": "V"}
